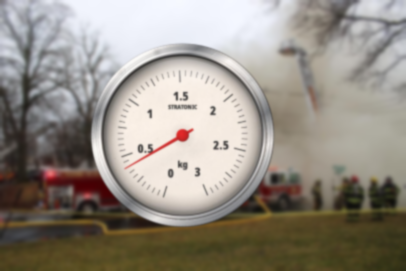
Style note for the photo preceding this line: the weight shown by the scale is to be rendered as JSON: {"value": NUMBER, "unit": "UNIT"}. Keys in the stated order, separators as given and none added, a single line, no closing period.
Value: {"value": 0.4, "unit": "kg"}
